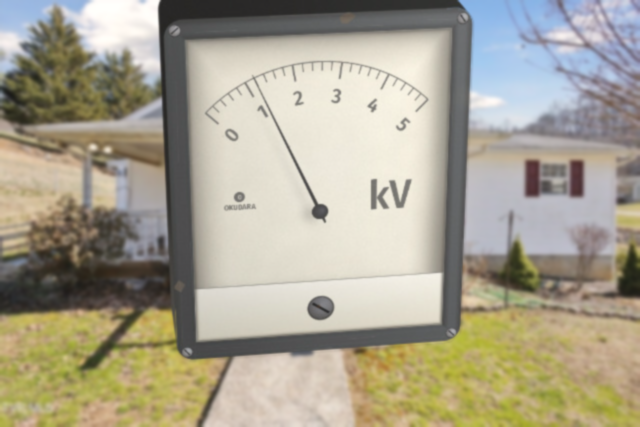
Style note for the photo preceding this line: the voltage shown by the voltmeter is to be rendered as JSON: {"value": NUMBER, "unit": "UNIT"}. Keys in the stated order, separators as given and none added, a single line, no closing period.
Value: {"value": 1.2, "unit": "kV"}
